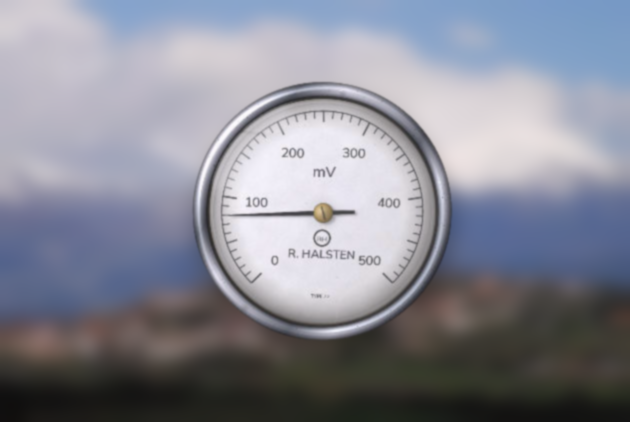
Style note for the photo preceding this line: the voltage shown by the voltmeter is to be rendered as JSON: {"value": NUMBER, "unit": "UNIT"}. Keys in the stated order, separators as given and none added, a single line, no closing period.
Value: {"value": 80, "unit": "mV"}
